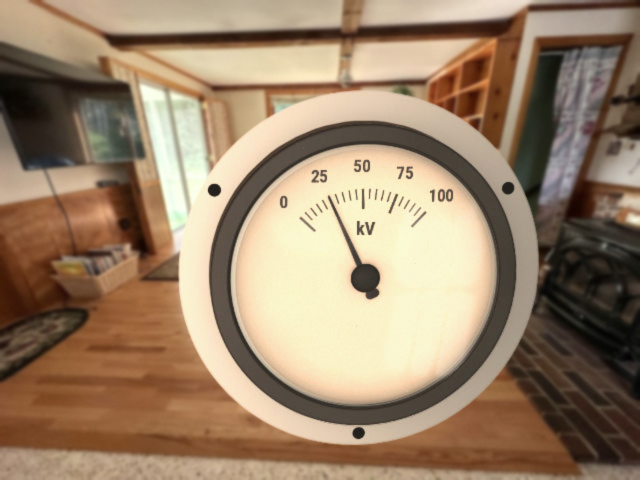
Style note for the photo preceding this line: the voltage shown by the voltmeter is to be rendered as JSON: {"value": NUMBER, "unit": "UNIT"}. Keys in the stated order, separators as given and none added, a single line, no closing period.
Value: {"value": 25, "unit": "kV"}
